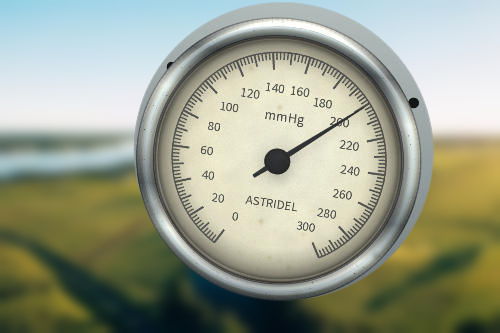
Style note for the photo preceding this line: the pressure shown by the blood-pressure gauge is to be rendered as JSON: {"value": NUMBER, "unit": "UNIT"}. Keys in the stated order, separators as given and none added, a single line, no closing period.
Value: {"value": 200, "unit": "mmHg"}
